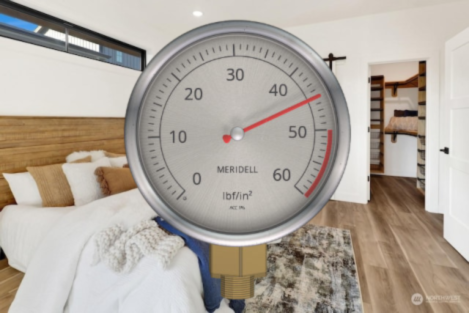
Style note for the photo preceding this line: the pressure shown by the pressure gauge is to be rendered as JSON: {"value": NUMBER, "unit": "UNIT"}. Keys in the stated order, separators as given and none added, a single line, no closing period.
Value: {"value": 45, "unit": "psi"}
